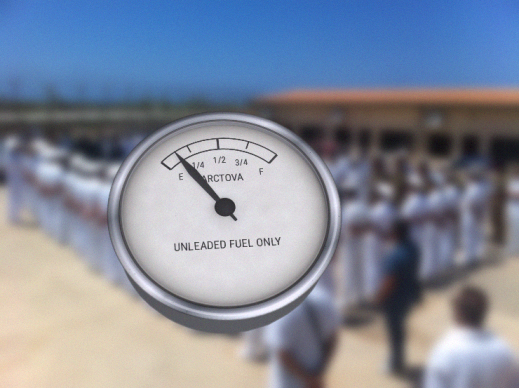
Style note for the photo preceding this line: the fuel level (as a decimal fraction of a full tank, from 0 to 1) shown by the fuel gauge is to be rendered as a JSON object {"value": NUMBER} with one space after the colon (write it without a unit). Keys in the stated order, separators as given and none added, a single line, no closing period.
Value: {"value": 0.125}
